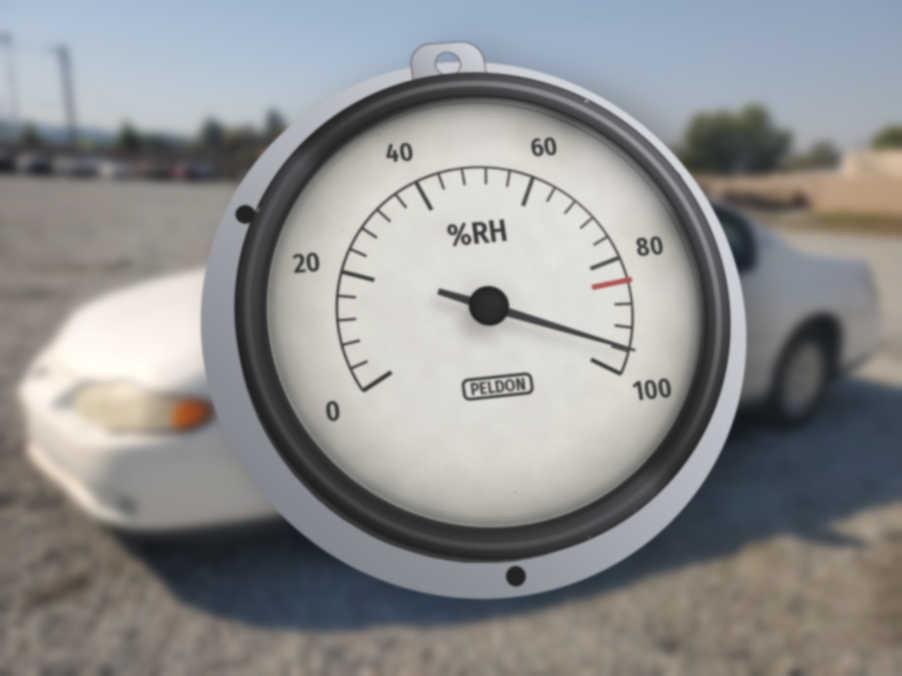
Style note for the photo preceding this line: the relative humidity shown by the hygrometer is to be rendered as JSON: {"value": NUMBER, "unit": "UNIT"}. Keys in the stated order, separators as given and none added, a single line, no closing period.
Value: {"value": 96, "unit": "%"}
